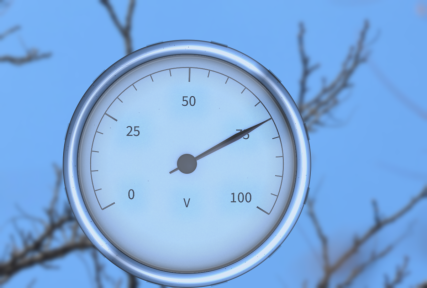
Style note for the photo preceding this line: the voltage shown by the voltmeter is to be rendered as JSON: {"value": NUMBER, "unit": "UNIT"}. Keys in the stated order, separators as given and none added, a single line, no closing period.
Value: {"value": 75, "unit": "V"}
